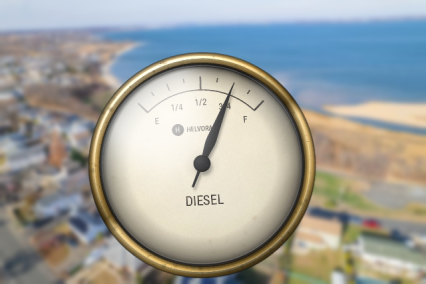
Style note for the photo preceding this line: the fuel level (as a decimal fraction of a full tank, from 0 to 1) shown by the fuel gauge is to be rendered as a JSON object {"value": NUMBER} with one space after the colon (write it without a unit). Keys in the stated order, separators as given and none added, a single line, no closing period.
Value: {"value": 0.75}
